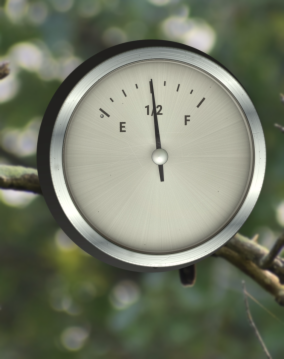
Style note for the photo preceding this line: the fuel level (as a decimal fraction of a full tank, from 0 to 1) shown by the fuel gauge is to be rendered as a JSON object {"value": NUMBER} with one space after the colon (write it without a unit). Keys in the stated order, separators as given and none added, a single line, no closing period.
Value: {"value": 0.5}
